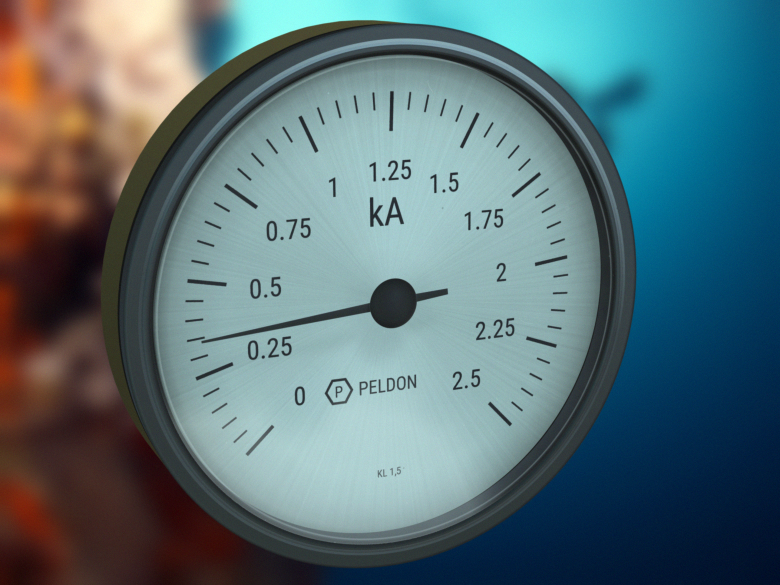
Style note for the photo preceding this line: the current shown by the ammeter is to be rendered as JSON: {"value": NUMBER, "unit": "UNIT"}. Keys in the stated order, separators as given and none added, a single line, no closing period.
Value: {"value": 0.35, "unit": "kA"}
